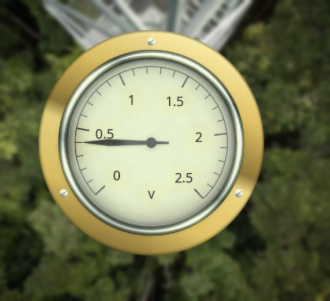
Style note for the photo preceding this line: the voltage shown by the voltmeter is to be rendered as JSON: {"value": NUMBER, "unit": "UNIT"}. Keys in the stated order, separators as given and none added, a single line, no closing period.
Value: {"value": 0.4, "unit": "V"}
